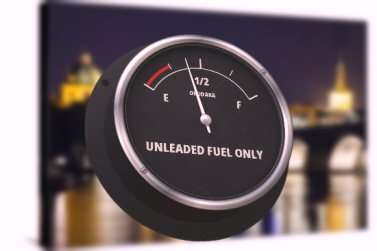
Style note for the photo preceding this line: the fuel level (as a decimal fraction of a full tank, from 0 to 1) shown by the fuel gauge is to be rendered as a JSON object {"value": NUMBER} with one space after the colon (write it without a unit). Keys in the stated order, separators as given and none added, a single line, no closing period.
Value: {"value": 0.375}
